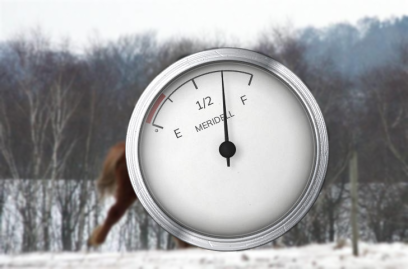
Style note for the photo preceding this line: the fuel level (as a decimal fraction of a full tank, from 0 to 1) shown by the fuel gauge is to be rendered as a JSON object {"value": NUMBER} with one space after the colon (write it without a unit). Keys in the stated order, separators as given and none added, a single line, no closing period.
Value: {"value": 0.75}
